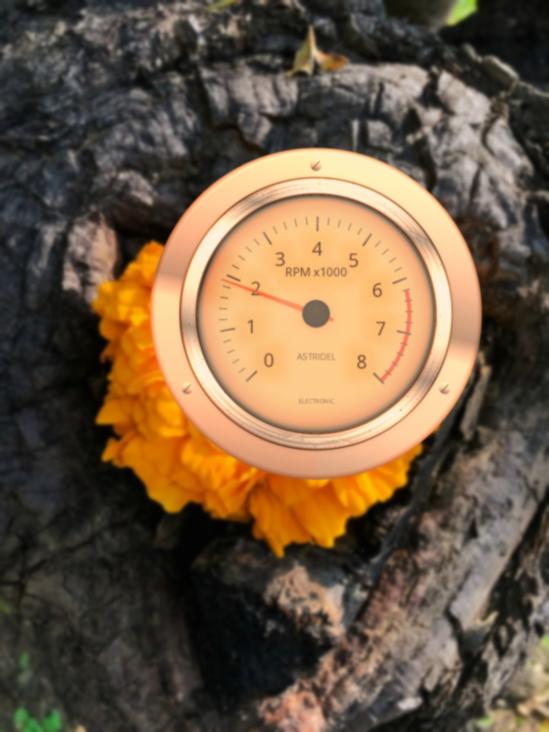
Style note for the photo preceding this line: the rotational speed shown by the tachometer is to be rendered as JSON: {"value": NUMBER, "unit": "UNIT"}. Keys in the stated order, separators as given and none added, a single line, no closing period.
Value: {"value": 1900, "unit": "rpm"}
